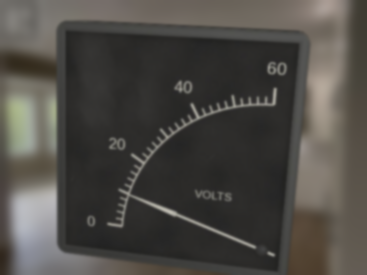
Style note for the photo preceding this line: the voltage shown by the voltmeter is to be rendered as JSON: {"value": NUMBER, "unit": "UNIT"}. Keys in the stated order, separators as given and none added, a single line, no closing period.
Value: {"value": 10, "unit": "V"}
